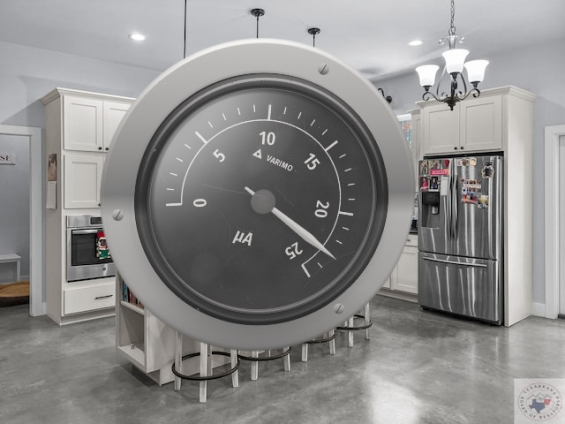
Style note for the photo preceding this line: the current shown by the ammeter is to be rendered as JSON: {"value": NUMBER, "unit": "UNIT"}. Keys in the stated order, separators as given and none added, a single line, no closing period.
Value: {"value": 23, "unit": "µA"}
